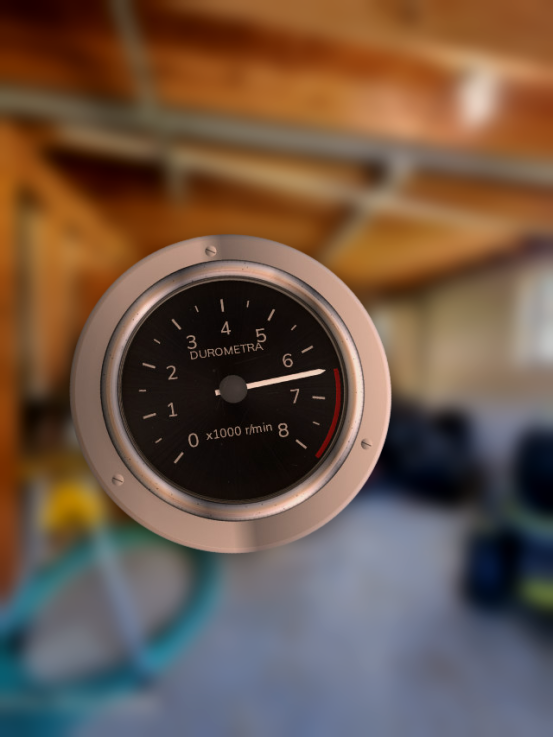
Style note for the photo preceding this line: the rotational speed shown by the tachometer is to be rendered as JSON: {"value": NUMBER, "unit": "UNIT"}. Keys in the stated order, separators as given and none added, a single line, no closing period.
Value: {"value": 6500, "unit": "rpm"}
